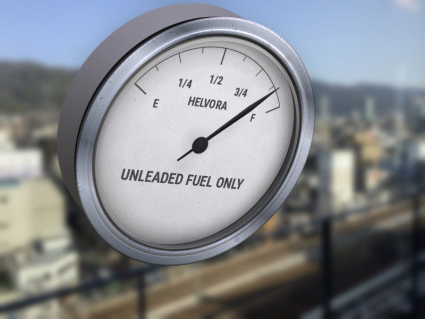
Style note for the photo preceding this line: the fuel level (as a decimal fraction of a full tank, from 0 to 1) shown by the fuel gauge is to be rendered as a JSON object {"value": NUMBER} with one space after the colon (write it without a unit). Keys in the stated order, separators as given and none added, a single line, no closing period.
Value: {"value": 0.875}
